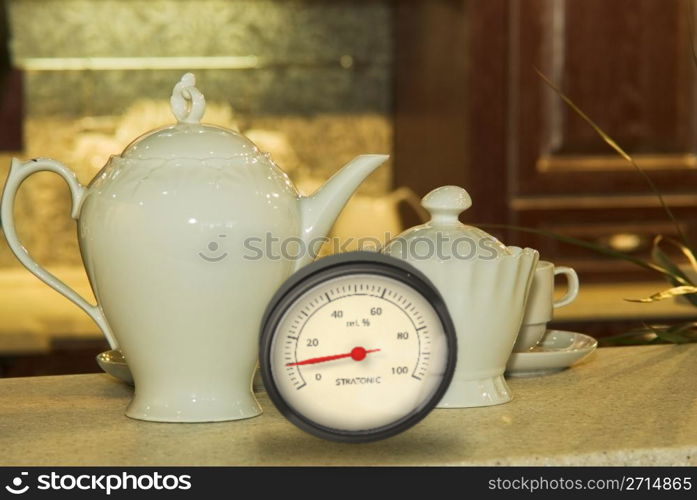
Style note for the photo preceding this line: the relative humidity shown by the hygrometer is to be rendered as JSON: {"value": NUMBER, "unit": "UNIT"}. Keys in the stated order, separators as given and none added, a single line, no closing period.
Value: {"value": 10, "unit": "%"}
